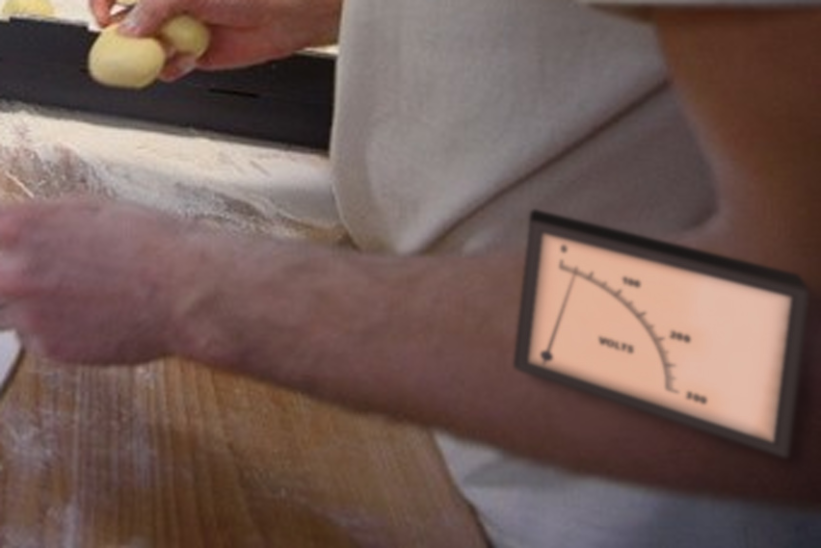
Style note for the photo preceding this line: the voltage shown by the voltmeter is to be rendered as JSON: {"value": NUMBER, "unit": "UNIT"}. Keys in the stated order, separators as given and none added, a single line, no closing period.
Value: {"value": 25, "unit": "V"}
